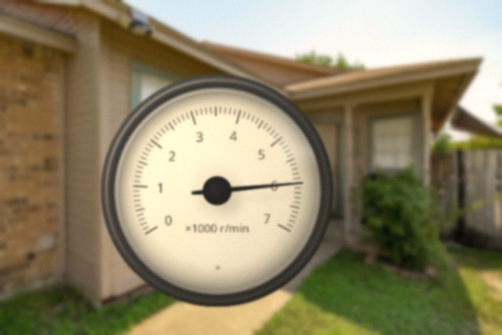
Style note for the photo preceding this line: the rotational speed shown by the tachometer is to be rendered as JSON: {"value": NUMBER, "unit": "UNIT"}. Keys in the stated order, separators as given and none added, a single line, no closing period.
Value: {"value": 6000, "unit": "rpm"}
